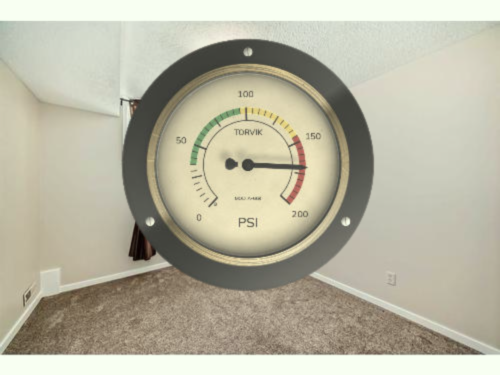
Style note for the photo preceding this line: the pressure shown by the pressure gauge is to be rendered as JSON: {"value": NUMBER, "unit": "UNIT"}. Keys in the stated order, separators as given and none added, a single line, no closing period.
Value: {"value": 170, "unit": "psi"}
